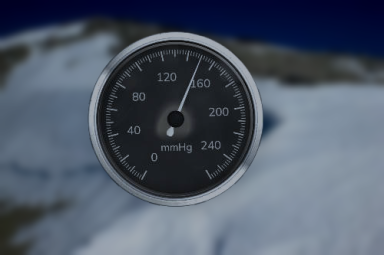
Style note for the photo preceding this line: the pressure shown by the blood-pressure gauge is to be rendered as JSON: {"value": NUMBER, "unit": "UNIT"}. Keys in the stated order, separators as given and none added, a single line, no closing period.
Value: {"value": 150, "unit": "mmHg"}
